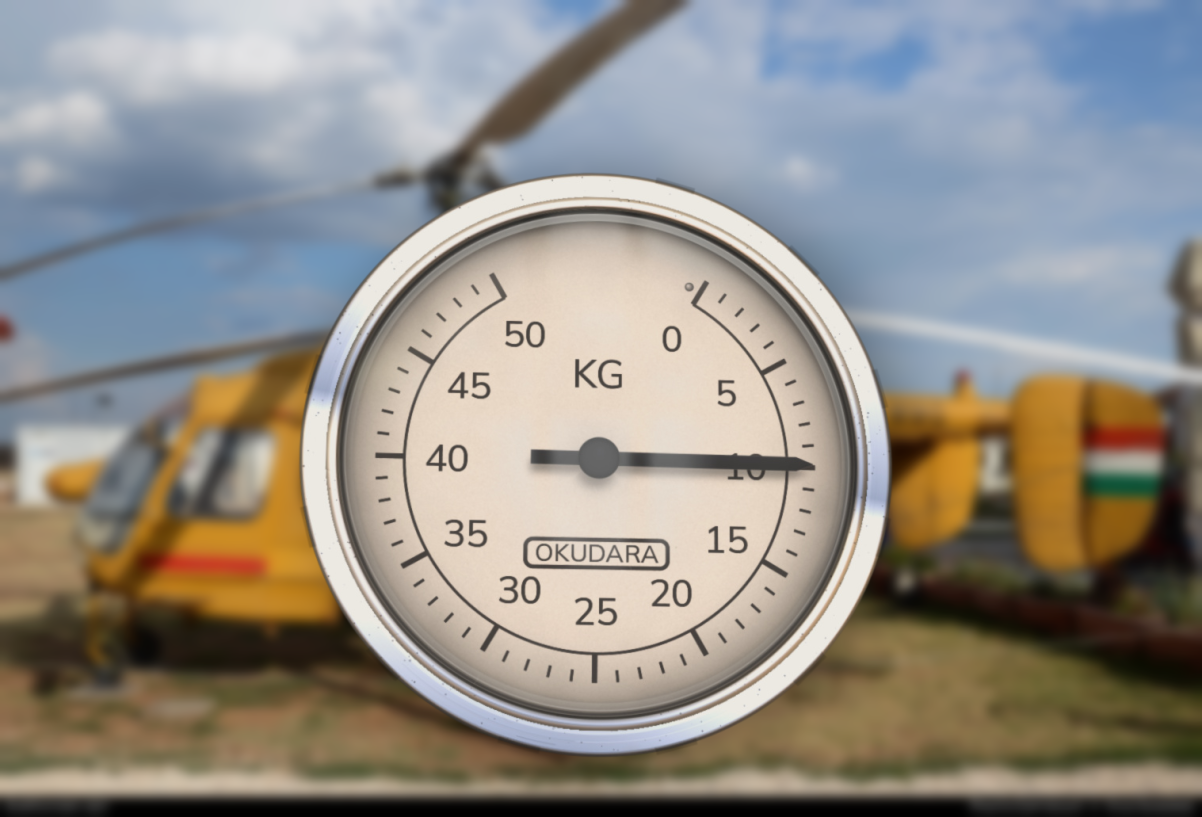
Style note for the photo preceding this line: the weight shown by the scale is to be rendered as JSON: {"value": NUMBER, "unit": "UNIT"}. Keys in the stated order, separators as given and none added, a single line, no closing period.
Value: {"value": 10, "unit": "kg"}
